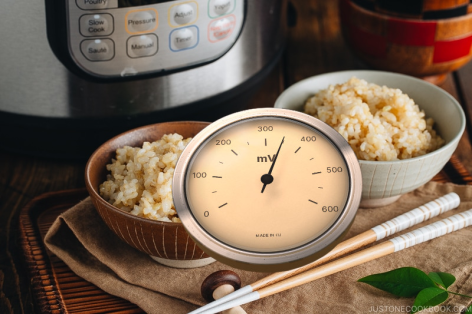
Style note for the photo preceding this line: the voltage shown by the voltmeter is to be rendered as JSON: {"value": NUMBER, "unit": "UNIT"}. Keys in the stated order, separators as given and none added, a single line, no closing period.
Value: {"value": 350, "unit": "mV"}
